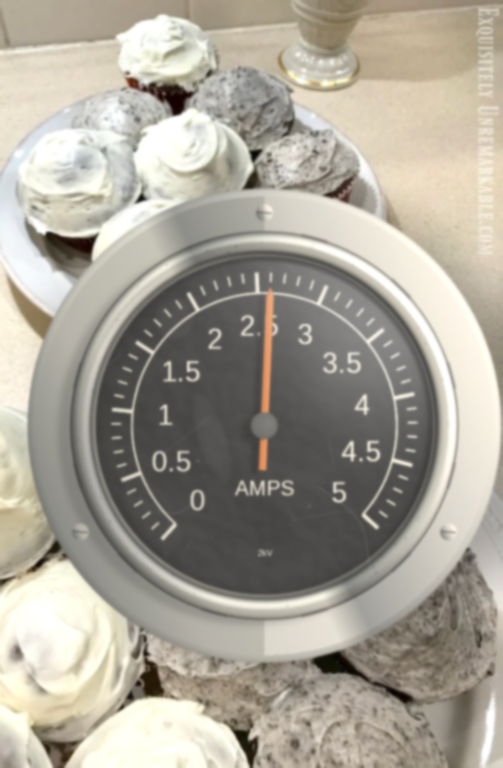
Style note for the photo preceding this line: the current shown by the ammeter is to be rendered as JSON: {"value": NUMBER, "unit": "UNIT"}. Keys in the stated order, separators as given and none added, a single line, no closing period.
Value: {"value": 2.6, "unit": "A"}
